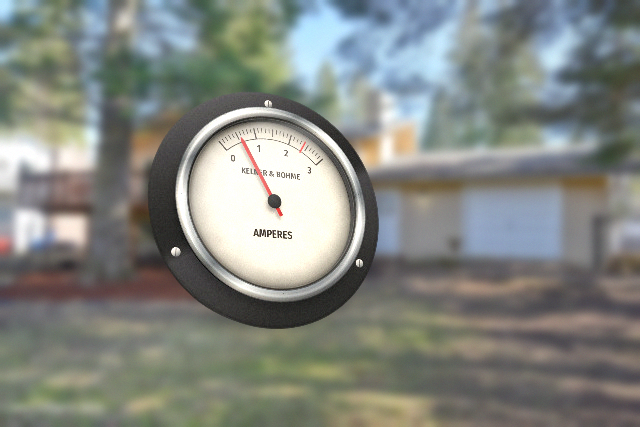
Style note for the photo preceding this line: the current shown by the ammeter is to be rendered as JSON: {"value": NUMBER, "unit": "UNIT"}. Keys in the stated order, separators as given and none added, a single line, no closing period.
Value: {"value": 0.5, "unit": "A"}
